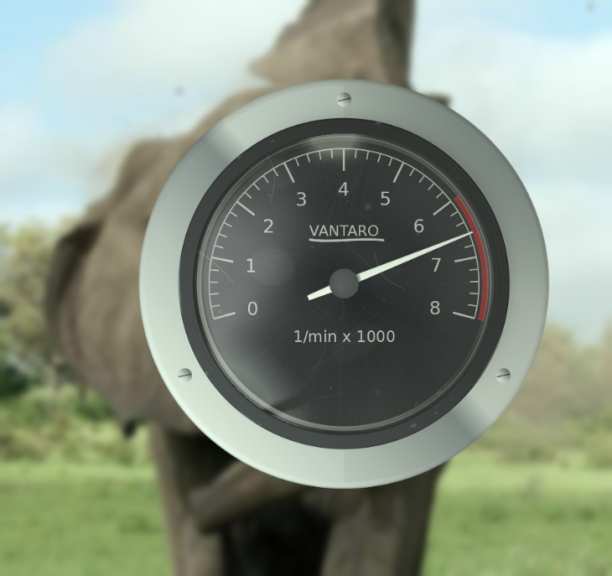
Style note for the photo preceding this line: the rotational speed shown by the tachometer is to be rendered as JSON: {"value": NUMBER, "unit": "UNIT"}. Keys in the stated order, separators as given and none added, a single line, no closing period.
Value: {"value": 6600, "unit": "rpm"}
